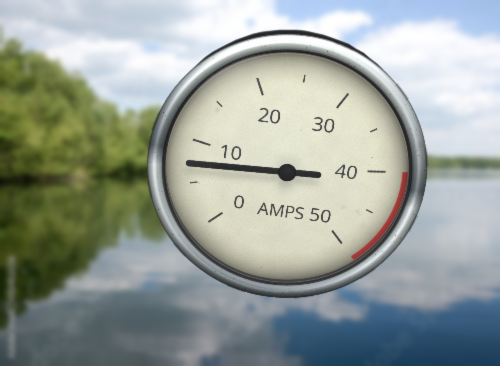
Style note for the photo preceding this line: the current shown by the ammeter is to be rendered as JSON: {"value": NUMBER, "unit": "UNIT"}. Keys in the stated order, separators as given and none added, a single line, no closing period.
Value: {"value": 7.5, "unit": "A"}
